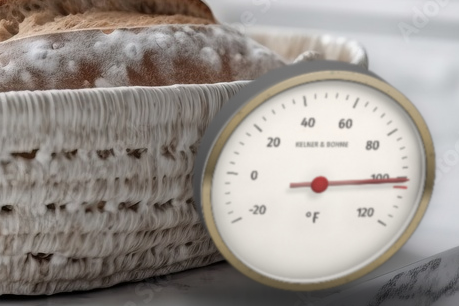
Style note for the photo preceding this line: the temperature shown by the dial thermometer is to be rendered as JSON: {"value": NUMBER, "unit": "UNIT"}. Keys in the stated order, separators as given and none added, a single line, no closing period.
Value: {"value": 100, "unit": "°F"}
